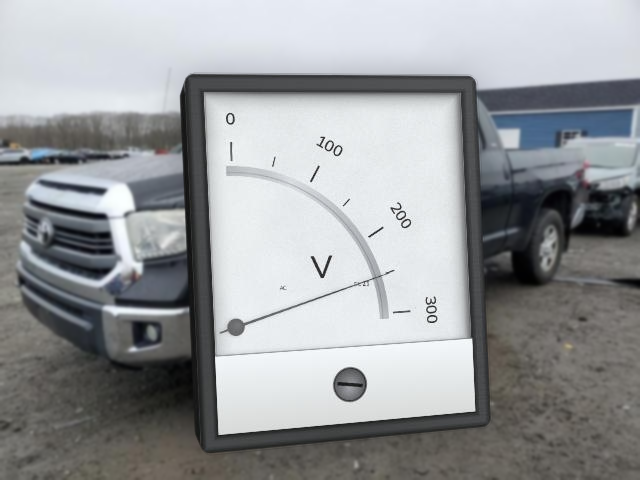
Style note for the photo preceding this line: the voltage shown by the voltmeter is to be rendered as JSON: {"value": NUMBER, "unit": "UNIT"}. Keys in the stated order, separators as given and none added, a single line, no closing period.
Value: {"value": 250, "unit": "V"}
